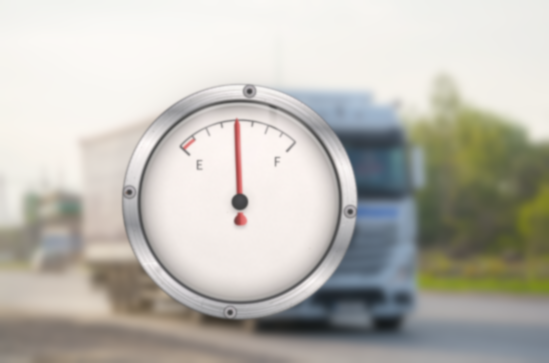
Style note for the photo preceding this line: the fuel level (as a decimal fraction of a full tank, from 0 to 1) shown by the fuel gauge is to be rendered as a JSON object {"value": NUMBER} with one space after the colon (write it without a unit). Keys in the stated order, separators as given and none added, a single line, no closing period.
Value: {"value": 0.5}
